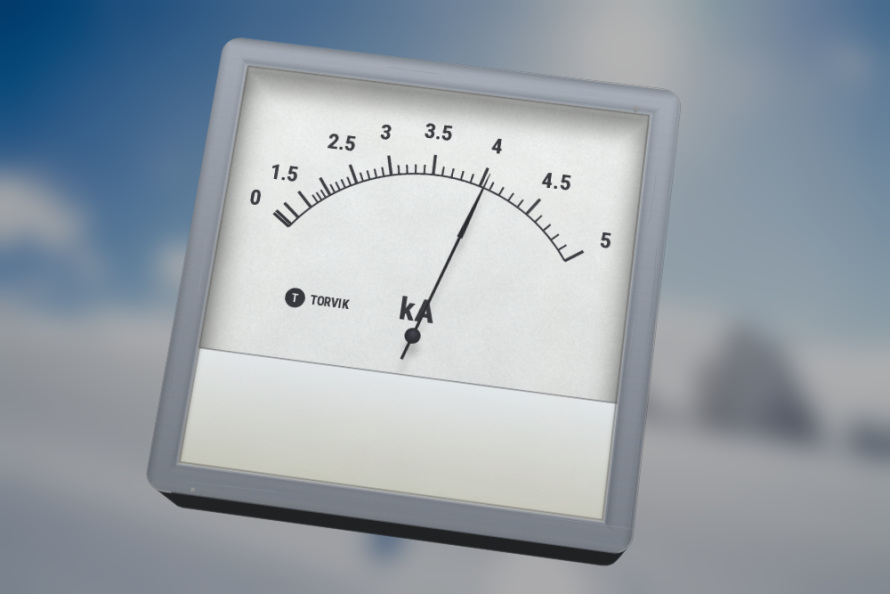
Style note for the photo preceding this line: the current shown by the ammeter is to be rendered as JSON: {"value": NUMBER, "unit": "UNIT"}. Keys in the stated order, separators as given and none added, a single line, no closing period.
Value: {"value": 4.05, "unit": "kA"}
